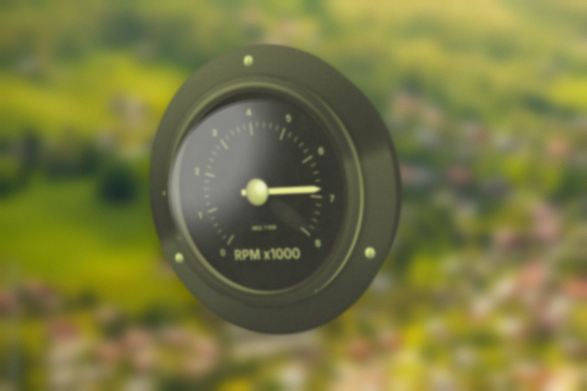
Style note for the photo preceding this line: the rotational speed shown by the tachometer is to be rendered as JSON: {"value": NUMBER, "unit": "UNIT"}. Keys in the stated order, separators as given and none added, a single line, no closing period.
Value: {"value": 6800, "unit": "rpm"}
